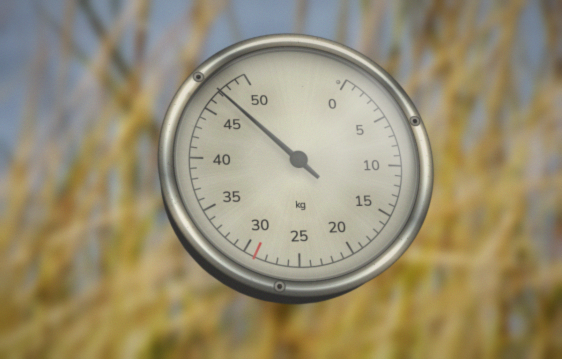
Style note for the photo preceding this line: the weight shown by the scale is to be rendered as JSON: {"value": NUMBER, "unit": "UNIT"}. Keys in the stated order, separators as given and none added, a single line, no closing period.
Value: {"value": 47, "unit": "kg"}
